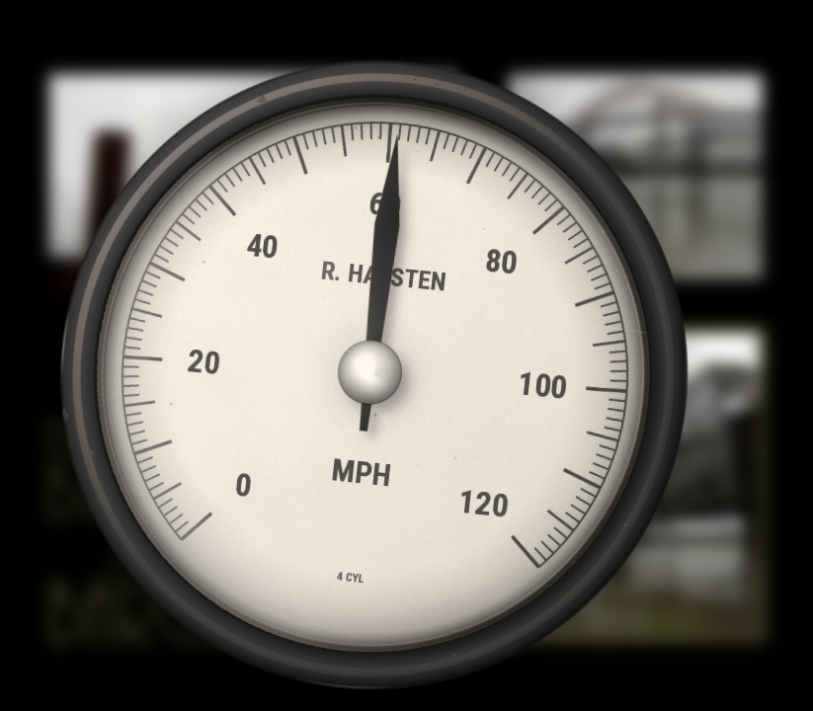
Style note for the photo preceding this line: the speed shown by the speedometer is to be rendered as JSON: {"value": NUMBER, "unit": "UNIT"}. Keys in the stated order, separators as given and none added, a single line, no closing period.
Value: {"value": 61, "unit": "mph"}
